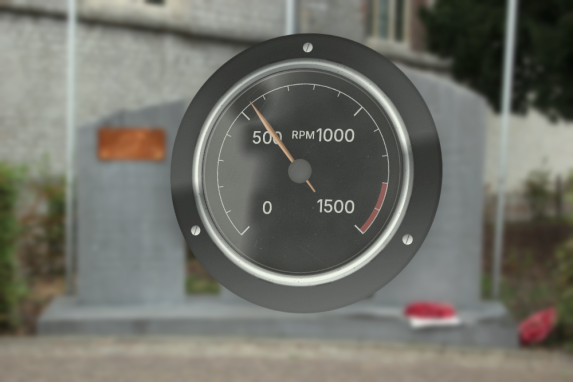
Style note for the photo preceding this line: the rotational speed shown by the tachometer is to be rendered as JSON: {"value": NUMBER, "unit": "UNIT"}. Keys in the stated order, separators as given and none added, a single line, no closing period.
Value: {"value": 550, "unit": "rpm"}
